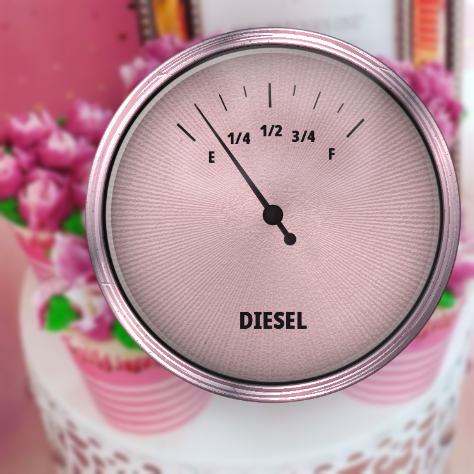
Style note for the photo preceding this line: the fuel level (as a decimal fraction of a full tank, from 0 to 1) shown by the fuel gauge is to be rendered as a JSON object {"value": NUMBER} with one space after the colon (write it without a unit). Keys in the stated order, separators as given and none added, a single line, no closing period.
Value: {"value": 0.125}
